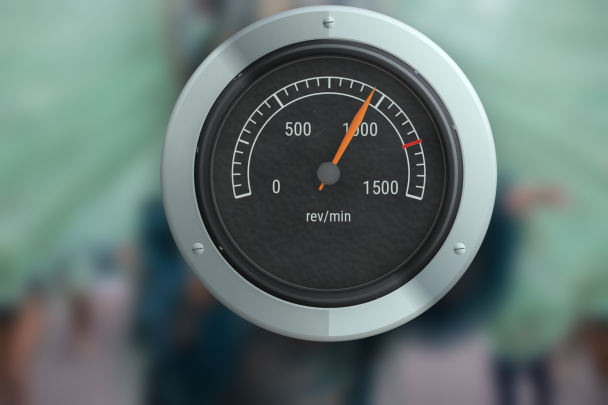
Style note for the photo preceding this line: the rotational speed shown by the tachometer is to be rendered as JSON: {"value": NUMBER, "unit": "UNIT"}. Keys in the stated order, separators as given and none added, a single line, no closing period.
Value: {"value": 950, "unit": "rpm"}
